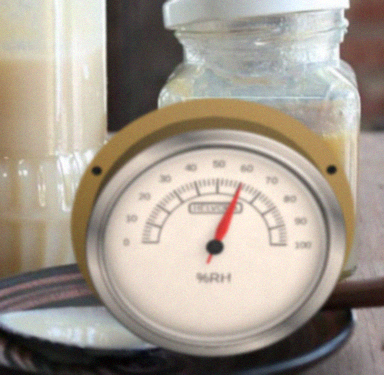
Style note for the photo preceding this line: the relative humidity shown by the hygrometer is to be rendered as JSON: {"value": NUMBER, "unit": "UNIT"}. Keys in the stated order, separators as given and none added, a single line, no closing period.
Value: {"value": 60, "unit": "%"}
